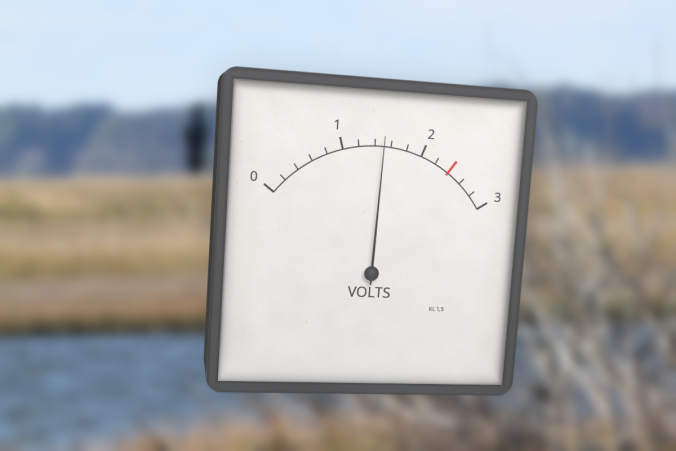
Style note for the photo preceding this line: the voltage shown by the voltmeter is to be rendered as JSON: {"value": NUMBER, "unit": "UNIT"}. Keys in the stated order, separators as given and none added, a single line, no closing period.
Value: {"value": 1.5, "unit": "V"}
